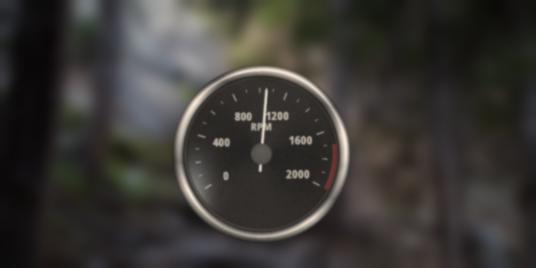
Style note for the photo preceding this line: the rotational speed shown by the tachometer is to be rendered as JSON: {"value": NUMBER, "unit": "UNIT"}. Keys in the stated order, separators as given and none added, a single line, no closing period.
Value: {"value": 1050, "unit": "rpm"}
